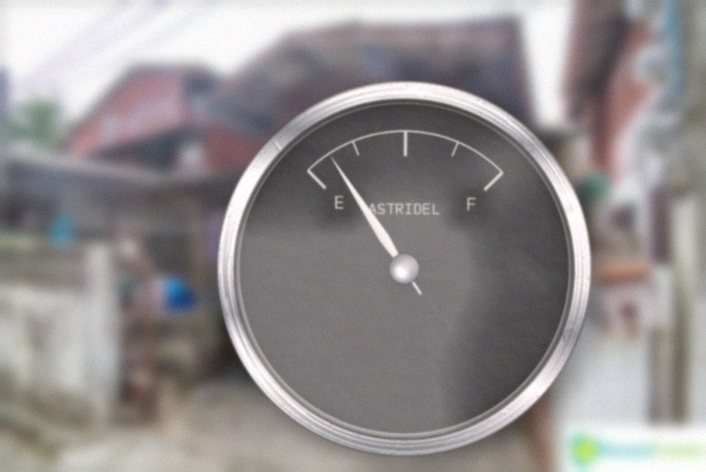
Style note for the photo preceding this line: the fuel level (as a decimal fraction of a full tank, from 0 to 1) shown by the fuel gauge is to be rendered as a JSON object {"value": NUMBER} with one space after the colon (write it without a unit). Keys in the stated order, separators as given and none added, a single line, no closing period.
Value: {"value": 0.125}
